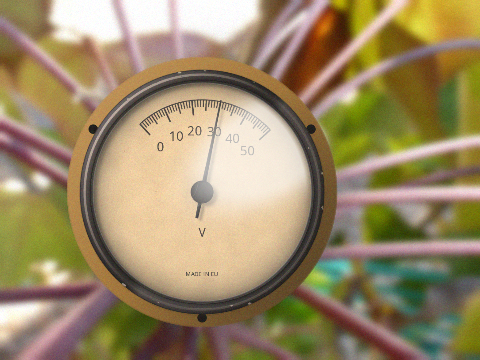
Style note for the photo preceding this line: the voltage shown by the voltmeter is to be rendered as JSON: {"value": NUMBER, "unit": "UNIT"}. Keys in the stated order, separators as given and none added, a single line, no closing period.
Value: {"value": 30, "unit": "V"}
